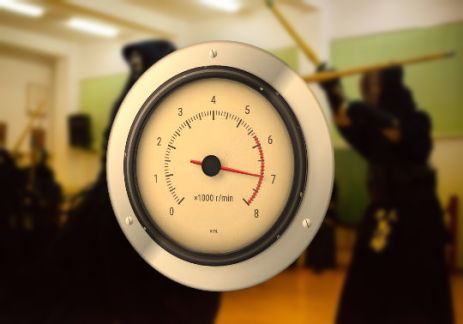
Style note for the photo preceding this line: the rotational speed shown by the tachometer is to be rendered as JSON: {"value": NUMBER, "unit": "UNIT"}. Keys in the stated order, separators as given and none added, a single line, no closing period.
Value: {"value": 7000, "unit": "rpm"}
